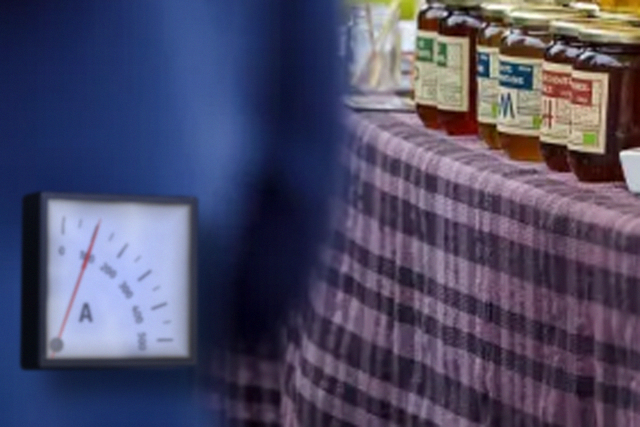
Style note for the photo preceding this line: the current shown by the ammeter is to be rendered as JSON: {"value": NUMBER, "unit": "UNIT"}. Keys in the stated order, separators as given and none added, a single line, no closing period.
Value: {"value": 100, "unit": "A"}
